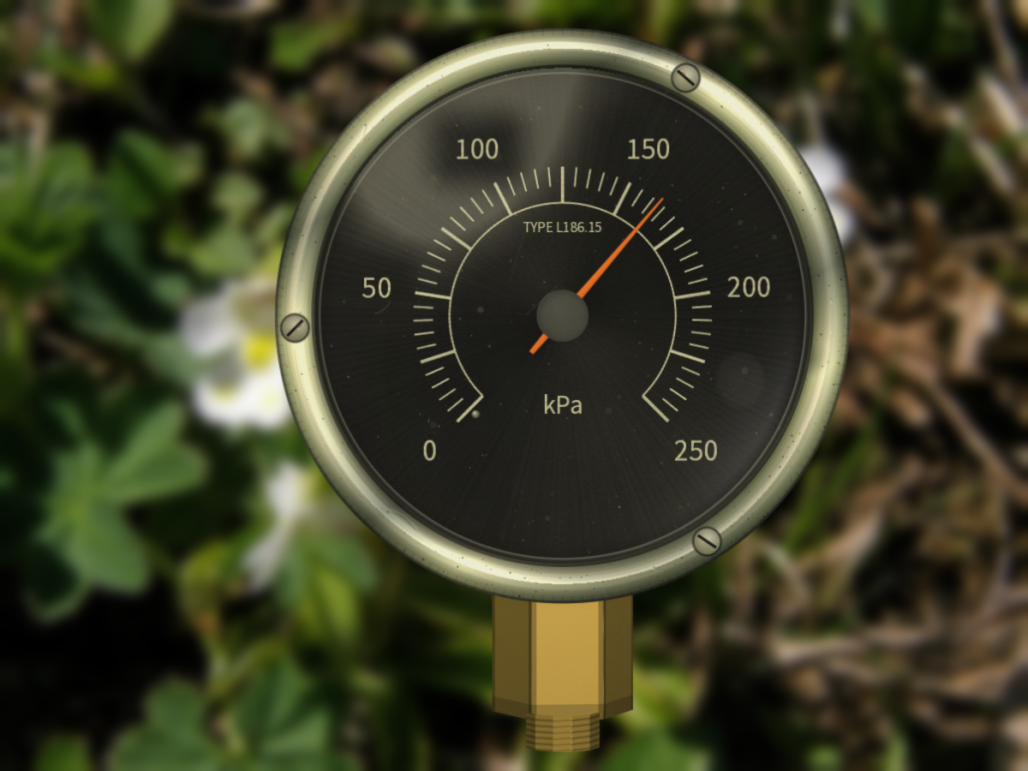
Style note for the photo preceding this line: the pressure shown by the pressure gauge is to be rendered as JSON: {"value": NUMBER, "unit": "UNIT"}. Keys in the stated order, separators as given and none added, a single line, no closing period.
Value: {"value": 162.5, "unit": "kPa"}
